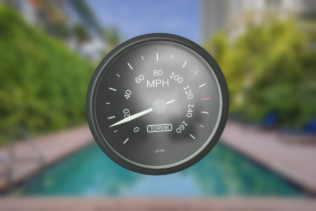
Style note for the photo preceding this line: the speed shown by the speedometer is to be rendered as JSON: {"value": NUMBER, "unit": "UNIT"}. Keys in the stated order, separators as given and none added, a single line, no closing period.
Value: {"value": 15, "unit": "mph"}
